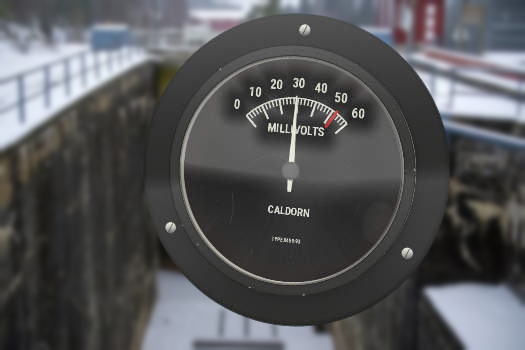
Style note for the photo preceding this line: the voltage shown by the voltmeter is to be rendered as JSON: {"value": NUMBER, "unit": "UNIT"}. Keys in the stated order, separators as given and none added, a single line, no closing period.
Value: {"value": 30, "unit": "mV"}
